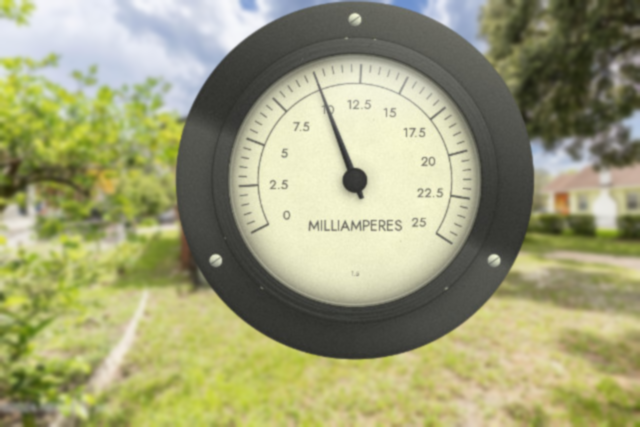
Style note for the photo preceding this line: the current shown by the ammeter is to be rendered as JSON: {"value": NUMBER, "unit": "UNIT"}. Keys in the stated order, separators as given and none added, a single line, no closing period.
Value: {"value": 10, "unit": "mA"}
